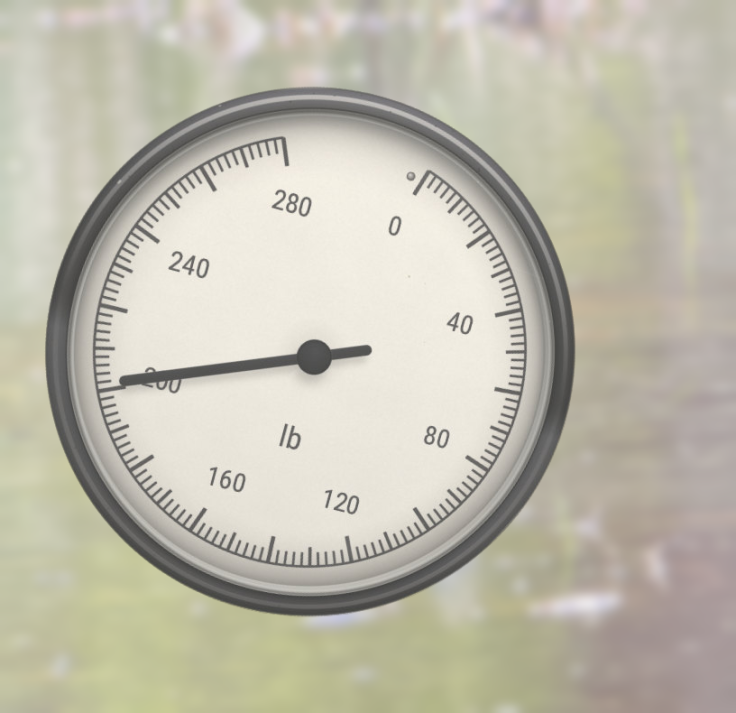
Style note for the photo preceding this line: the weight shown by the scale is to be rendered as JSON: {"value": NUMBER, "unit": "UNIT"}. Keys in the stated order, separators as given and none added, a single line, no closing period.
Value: {"value": 202, "unit": "lb"}
